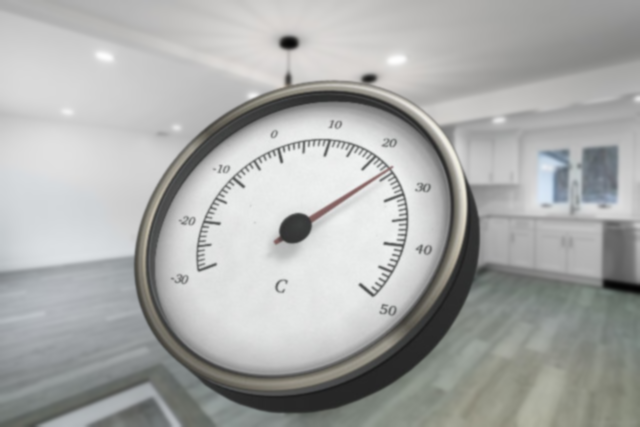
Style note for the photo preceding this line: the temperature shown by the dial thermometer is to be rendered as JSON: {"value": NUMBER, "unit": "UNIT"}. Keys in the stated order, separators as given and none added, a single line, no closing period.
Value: {"value": 25, "unit": "°C"}
